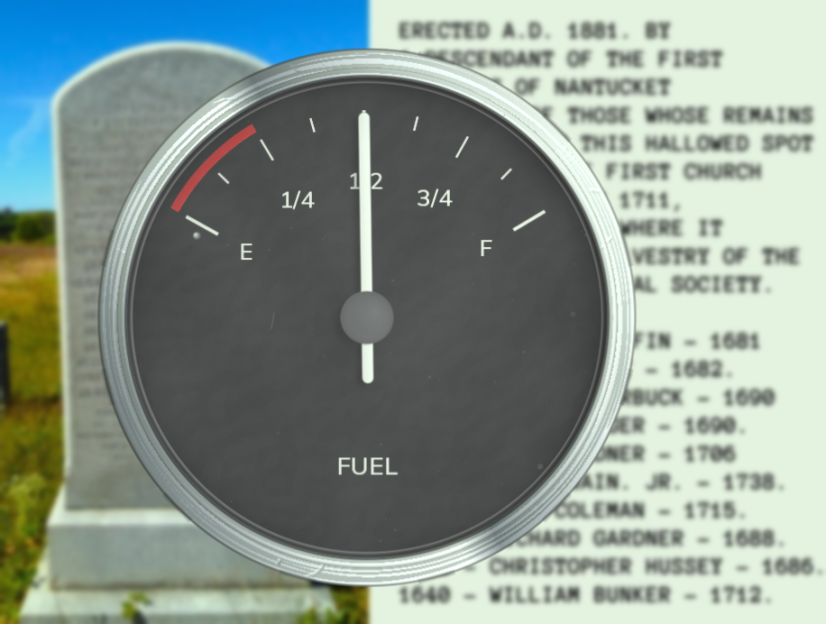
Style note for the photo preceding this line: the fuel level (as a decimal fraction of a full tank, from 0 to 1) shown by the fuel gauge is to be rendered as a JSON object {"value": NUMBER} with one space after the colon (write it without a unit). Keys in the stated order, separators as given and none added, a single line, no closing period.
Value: {"value": 0.5}
